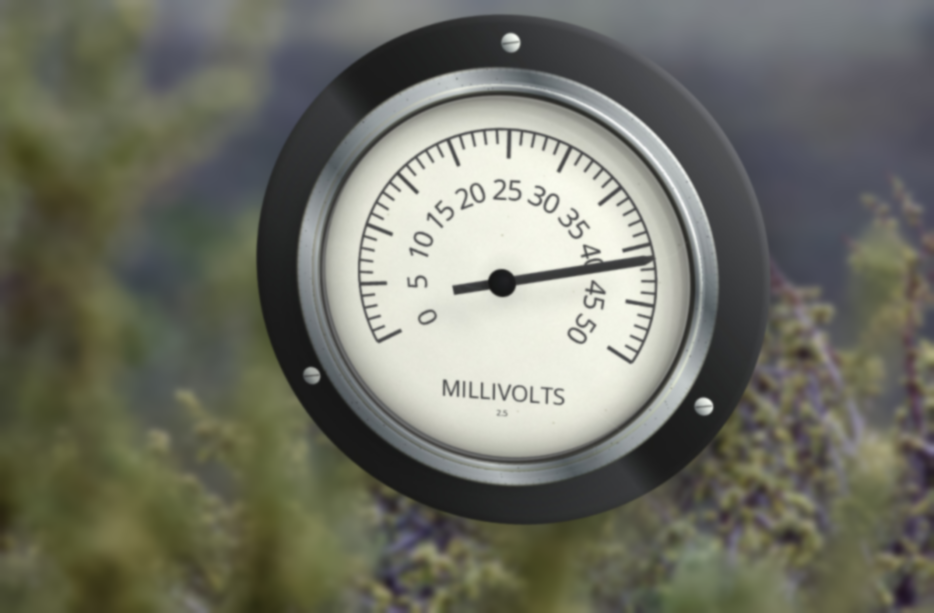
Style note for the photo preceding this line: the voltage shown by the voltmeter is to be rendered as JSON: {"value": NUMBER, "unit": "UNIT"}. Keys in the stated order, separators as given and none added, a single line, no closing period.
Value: {"value": 41, "unit": "mV"}
